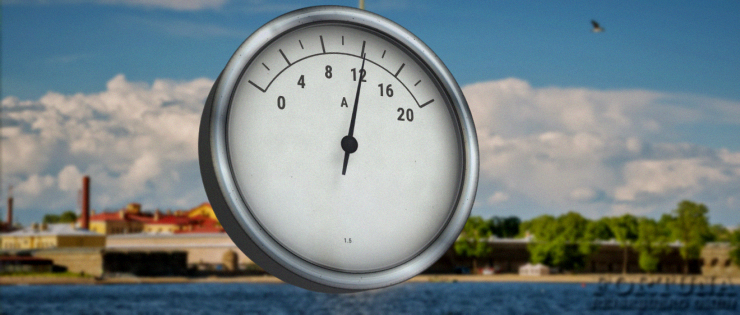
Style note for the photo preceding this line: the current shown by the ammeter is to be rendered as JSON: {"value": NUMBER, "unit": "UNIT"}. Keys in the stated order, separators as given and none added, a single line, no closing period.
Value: {"value": 12, "unit": "A"}
